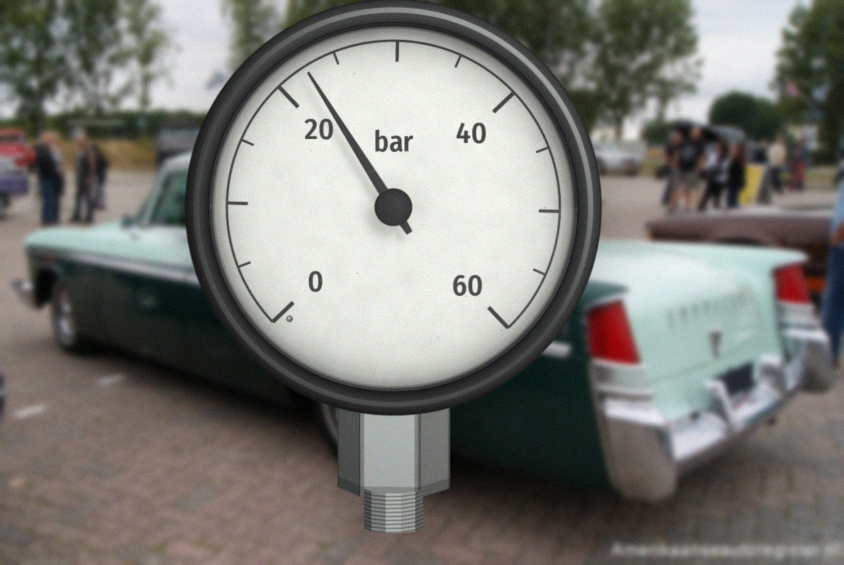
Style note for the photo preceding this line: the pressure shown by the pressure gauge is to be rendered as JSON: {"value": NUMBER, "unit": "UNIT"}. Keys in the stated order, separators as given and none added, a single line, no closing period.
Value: {"value": 22.5, "unit": "bar"}
